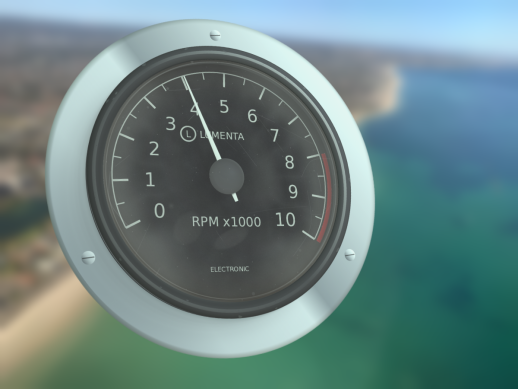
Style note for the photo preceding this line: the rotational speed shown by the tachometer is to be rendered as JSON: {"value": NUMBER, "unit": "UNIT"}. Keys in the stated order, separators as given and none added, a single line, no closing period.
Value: {"value": 4000, "unit": "rpm"}
